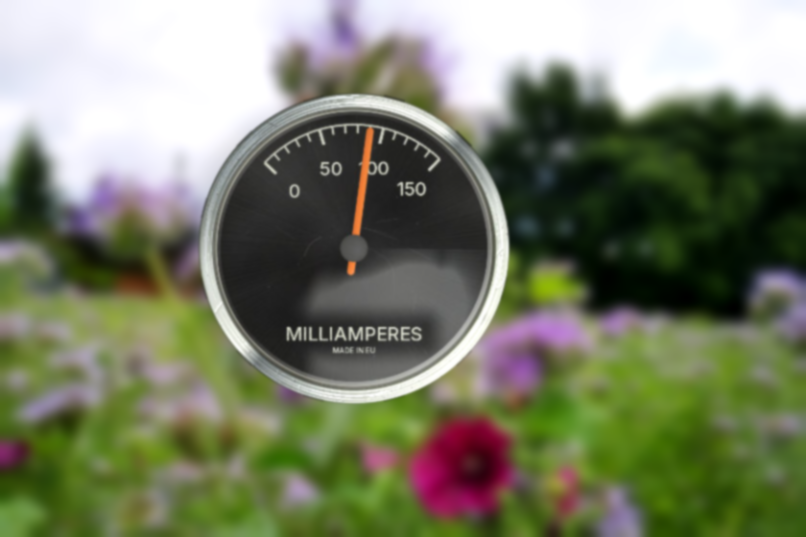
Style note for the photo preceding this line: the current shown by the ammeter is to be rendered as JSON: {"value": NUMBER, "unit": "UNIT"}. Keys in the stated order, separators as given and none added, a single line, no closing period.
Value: {"value": 90, "unit": "mA"}
